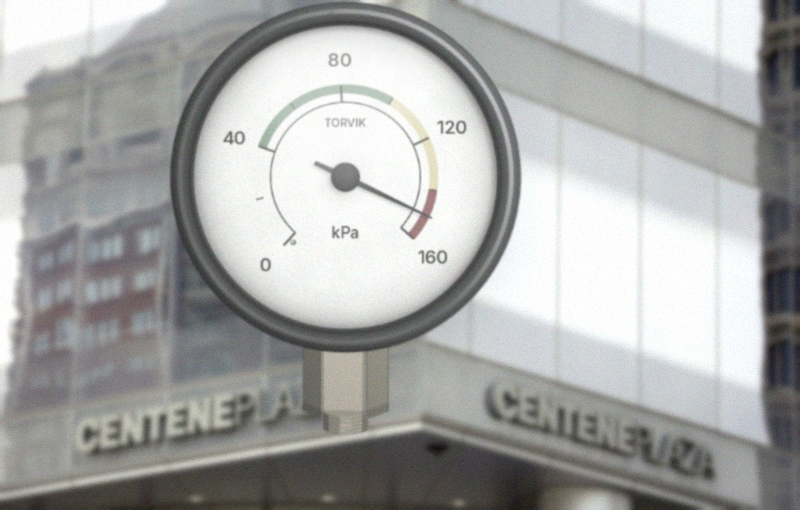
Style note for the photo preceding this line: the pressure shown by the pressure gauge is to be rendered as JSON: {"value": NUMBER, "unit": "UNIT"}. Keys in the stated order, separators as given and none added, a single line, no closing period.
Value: {"value": 150, "unit": "kPa"}
